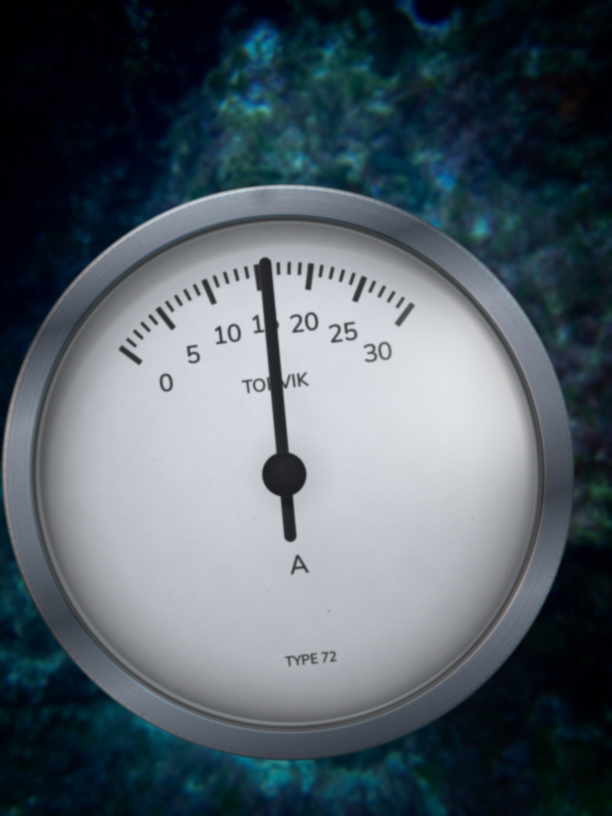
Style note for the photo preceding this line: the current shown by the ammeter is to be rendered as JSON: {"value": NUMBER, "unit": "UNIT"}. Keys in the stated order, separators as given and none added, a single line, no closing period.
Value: {"value": 16, "unit": "A"}
